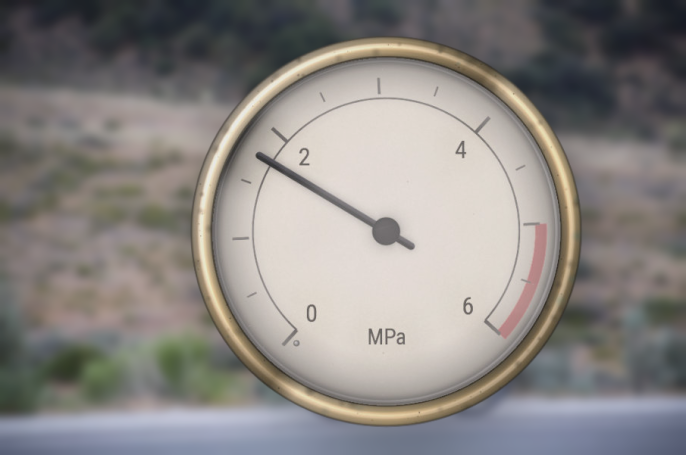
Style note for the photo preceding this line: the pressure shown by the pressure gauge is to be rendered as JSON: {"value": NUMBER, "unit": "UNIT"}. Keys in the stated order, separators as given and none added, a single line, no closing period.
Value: {"value": 1.75, "unit": "MPa"}
